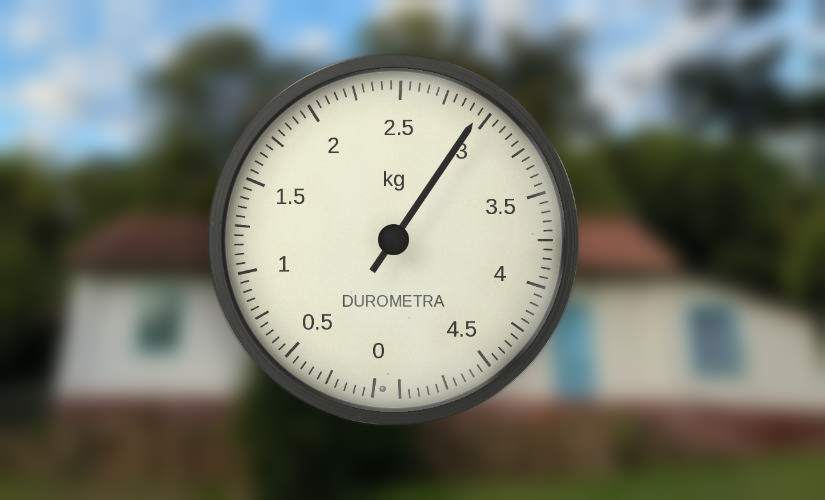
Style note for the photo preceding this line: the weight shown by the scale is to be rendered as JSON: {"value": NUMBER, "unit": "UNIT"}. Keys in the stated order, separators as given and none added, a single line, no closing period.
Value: {"value": 2.95, "unit": "kg"}
